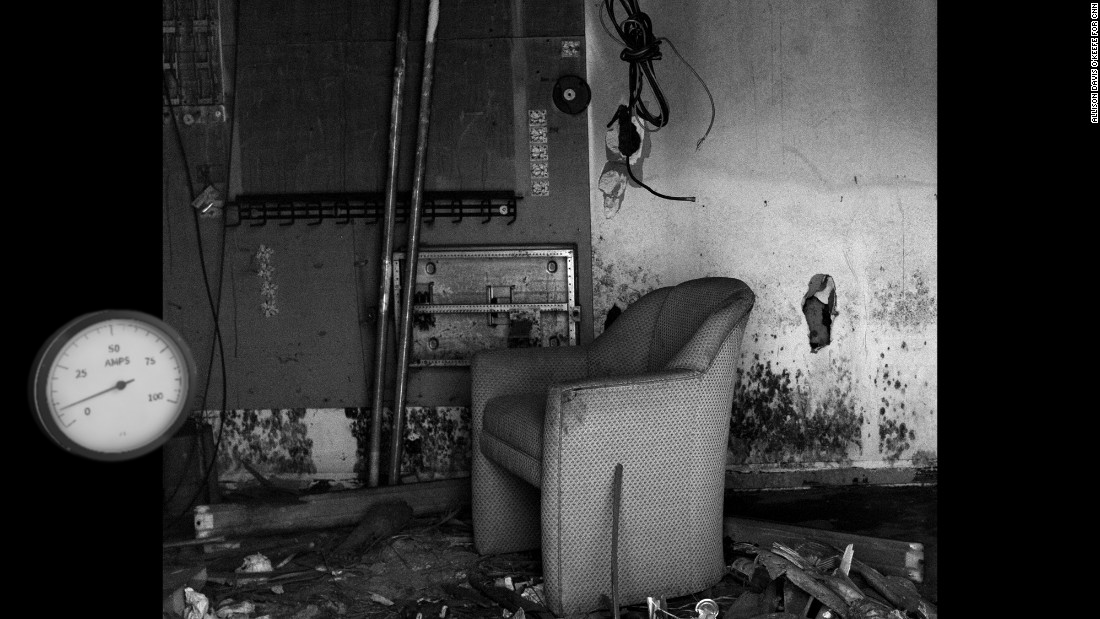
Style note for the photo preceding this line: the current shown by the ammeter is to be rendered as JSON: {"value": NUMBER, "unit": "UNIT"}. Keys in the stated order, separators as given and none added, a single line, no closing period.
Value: {"value": 7.5, "unit": "A"}
